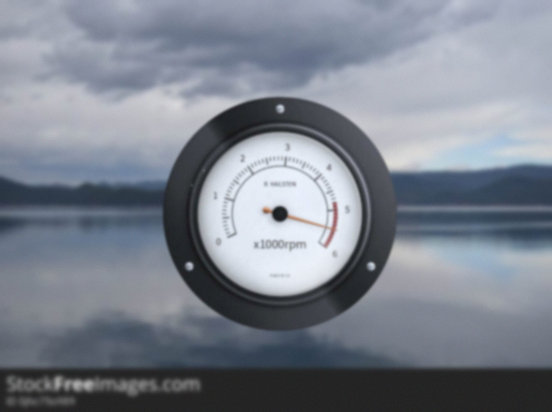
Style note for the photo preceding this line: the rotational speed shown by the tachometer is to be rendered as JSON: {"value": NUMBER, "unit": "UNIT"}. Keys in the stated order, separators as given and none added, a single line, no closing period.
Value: {"value": 5500, "unit": "rpm"}
